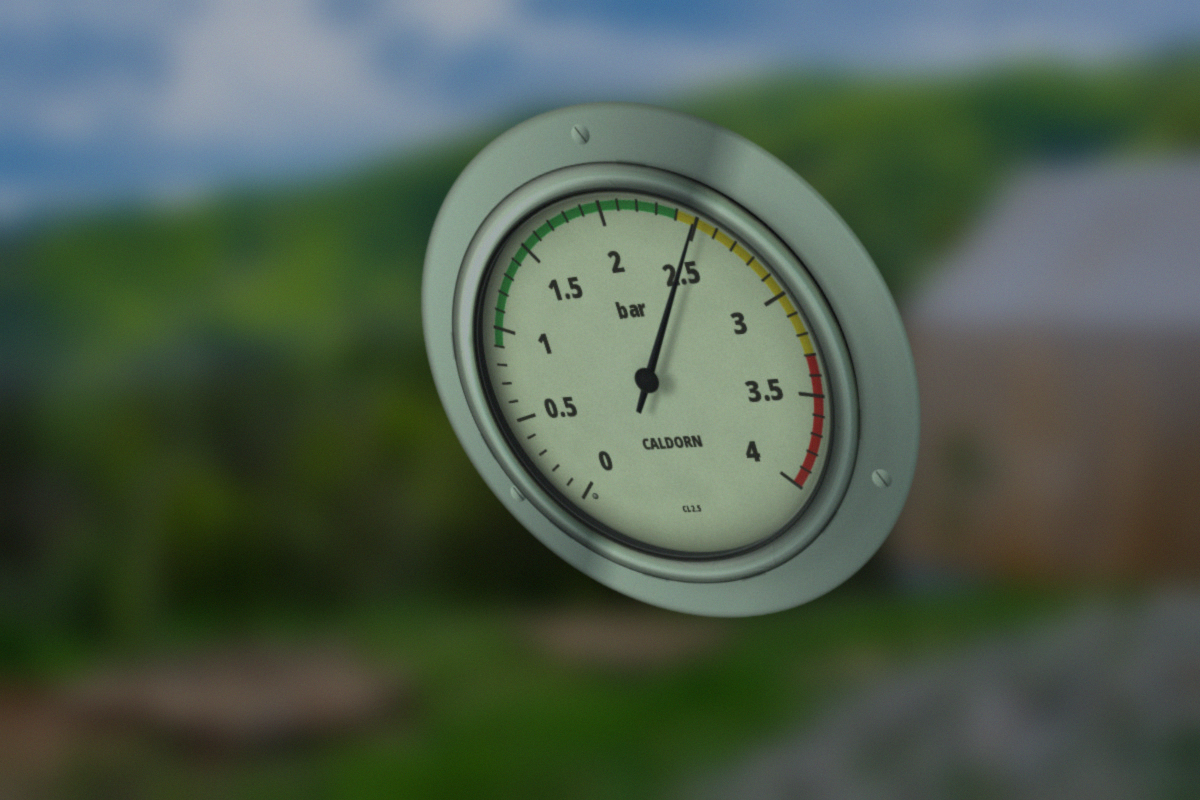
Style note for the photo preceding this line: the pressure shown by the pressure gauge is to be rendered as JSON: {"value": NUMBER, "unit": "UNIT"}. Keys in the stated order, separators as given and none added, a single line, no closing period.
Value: {"value": 2.5, "unit": "bar"}
